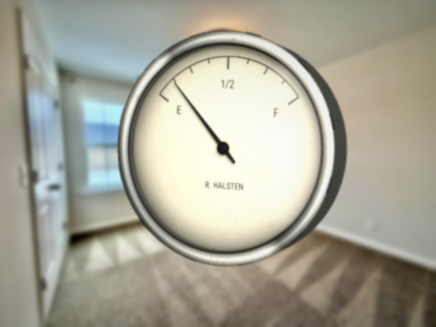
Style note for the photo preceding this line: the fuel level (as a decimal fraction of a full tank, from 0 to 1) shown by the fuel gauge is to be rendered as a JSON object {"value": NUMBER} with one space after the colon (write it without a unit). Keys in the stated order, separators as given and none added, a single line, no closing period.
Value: {"value": 0.125}
